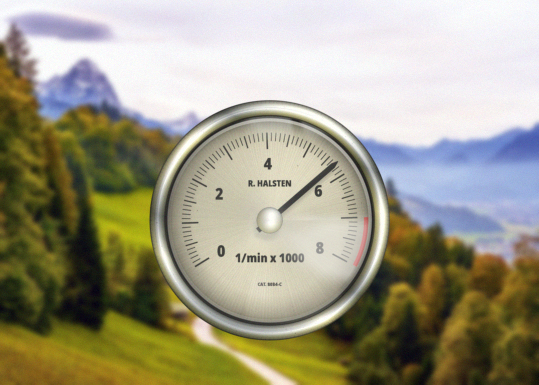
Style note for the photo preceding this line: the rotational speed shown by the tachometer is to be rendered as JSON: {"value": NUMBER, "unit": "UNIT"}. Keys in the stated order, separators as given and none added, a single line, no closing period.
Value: {"value": 5700, "unit": "rpm"}
